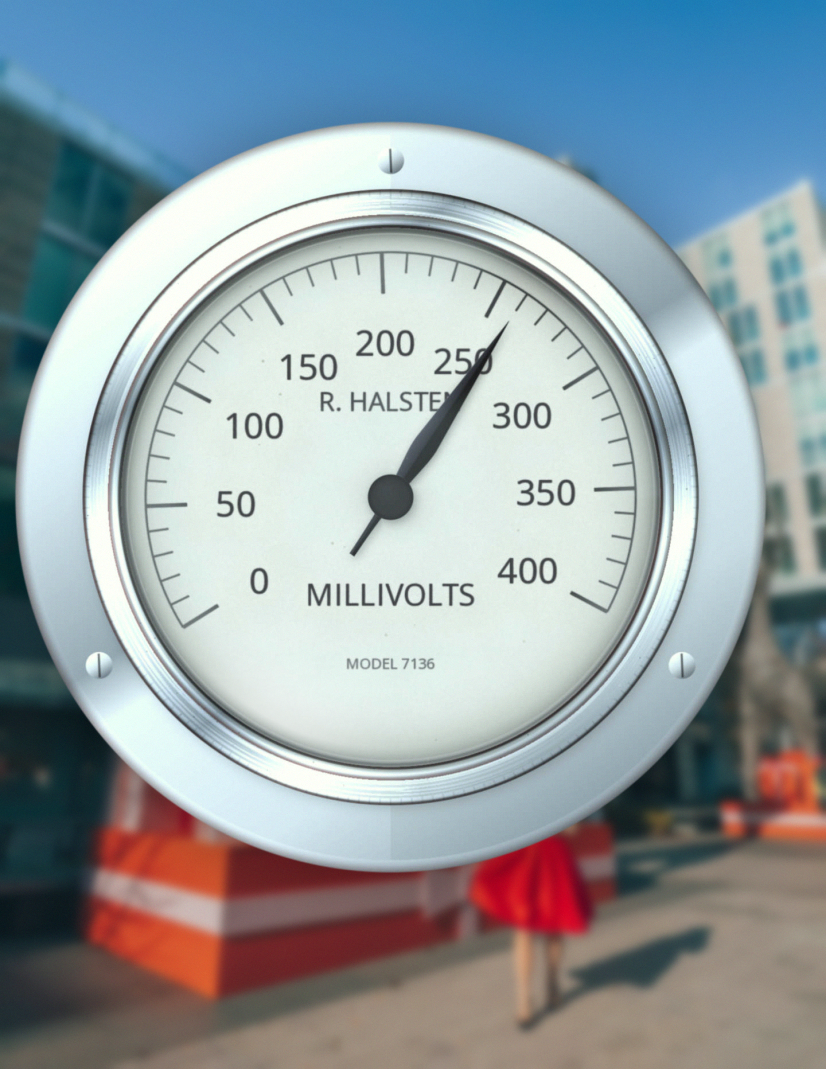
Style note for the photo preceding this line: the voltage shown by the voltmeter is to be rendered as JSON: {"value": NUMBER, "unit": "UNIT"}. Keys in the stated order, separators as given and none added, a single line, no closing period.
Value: {"value": 260, "unit": "mV"}
